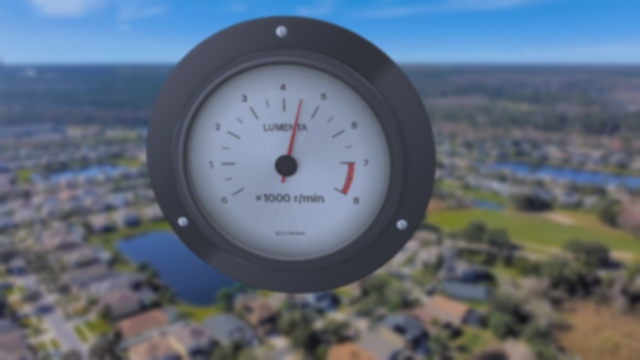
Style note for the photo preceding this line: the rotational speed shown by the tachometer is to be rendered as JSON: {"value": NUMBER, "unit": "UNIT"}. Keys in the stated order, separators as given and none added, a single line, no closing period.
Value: {"value": 4500, "unit": "rpm"}
